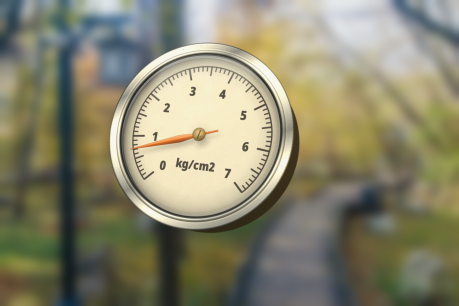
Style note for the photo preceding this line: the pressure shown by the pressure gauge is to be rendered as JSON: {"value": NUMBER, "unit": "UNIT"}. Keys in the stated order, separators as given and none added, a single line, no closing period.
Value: {"value": 0.7, "unit": "kg/cm²"}
